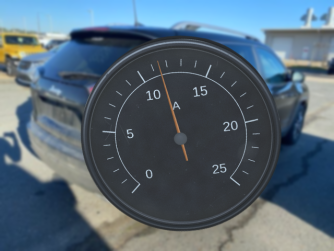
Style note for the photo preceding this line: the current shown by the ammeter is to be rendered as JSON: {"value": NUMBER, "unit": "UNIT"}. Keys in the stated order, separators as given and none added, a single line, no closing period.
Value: {"value": 11.5, "unit": "A"}
